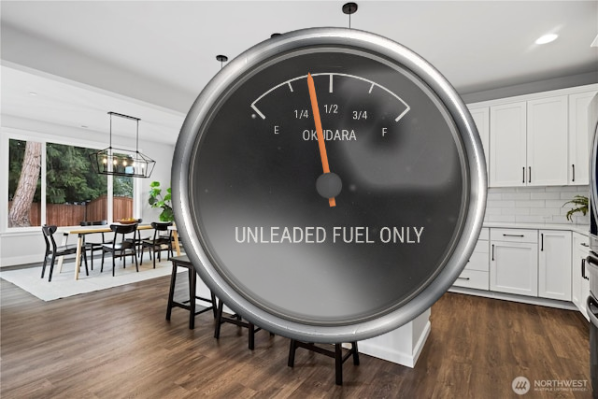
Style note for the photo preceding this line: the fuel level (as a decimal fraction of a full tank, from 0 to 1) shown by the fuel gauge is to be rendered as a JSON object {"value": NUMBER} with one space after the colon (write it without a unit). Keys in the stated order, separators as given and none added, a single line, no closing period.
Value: {"value": 0.375}
